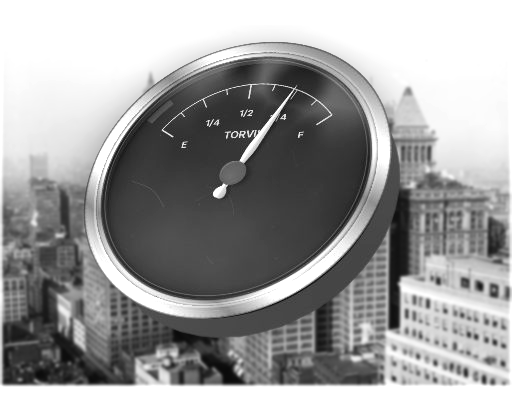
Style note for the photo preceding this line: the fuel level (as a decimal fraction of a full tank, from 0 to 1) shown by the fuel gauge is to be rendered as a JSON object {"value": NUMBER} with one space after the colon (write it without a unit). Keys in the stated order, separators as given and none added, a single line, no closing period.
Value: {"value": 0.75}
